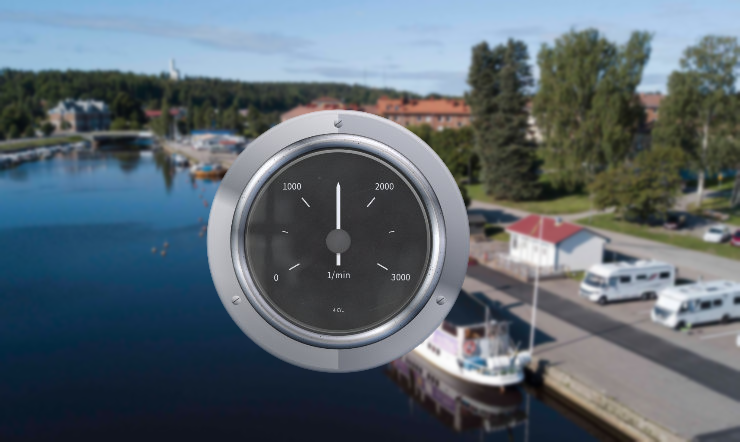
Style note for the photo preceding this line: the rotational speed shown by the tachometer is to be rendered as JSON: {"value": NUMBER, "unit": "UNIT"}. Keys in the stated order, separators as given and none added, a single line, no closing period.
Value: {"value": 1500, "unit": "rpm"}
